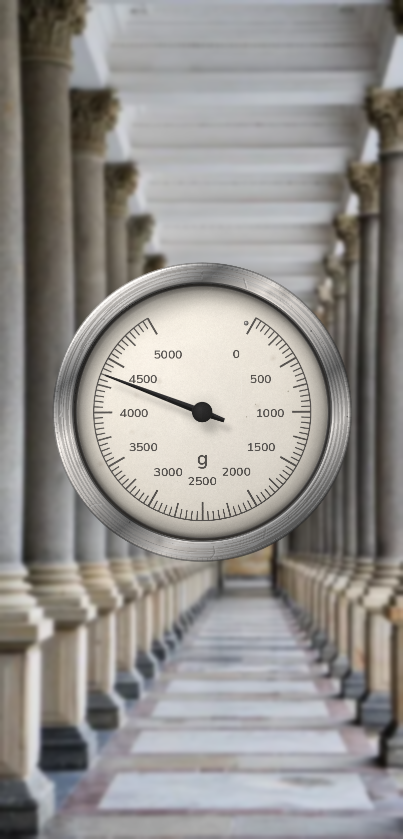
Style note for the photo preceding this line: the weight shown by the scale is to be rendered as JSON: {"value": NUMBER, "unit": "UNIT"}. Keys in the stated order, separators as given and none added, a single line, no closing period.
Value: {"value": 4350, "unit": "g"}
